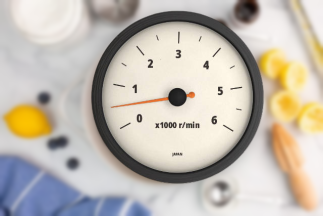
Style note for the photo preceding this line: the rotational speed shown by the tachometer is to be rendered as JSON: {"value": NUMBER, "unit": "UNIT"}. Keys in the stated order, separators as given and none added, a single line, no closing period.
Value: {"value": 500, "unit": "rpm"}
